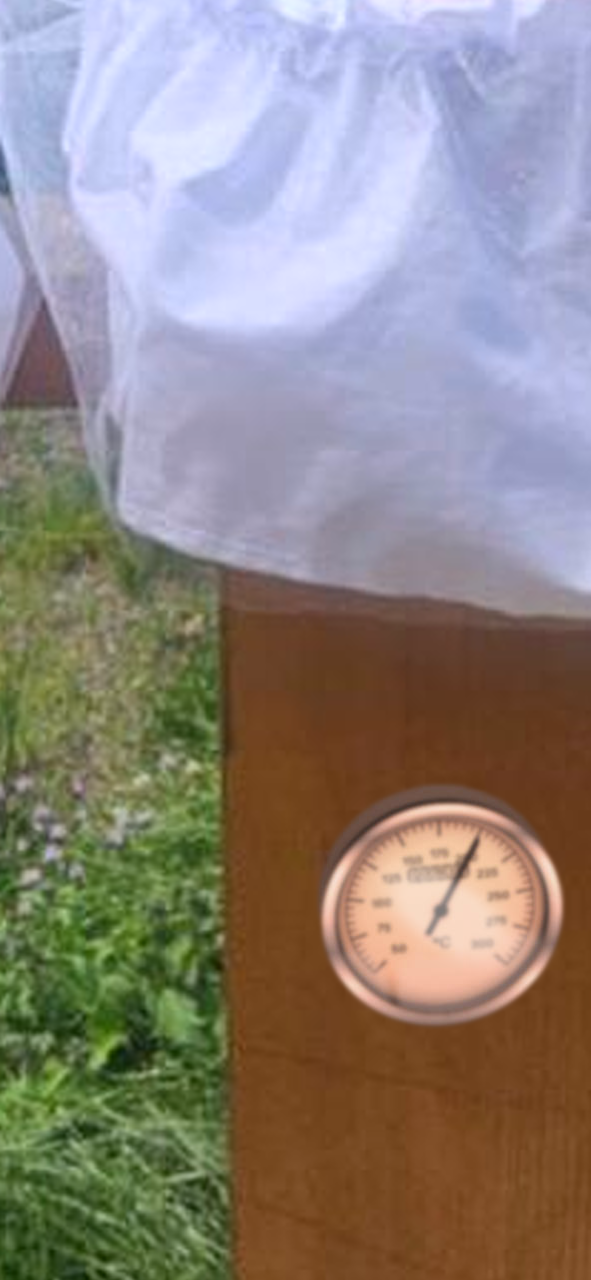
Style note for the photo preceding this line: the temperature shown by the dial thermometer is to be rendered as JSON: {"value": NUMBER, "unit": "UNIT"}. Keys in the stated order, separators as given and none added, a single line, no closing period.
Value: {"value": 200, "unit": "°C"}
